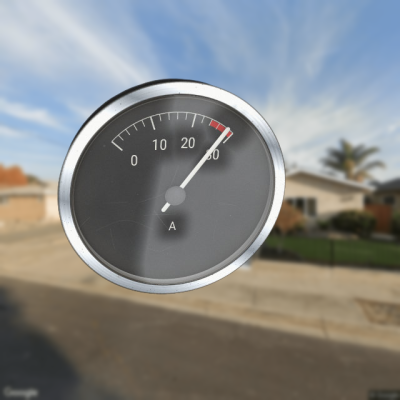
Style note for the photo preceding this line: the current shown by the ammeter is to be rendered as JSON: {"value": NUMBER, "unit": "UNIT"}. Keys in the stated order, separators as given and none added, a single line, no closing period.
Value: {"value": 28, "unit": "A"}
